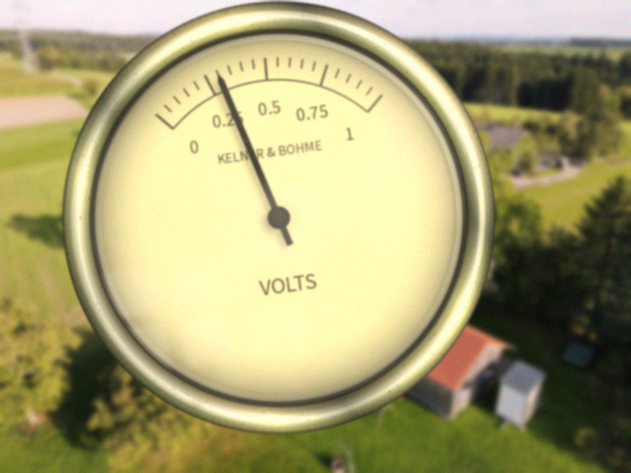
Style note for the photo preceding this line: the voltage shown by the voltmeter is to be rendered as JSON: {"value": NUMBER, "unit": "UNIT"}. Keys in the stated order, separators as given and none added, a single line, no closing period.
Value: {"value": 0.3, "unit": "V"}
